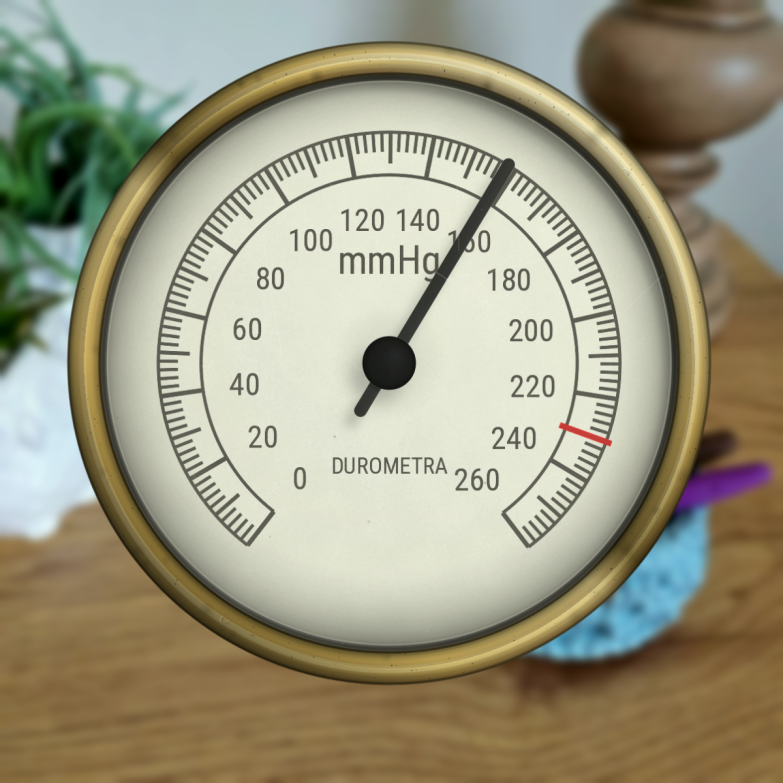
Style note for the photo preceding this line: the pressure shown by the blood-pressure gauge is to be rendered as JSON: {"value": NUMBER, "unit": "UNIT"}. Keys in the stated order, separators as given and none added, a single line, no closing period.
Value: {"value": 158, "unit": "mmHg"}
